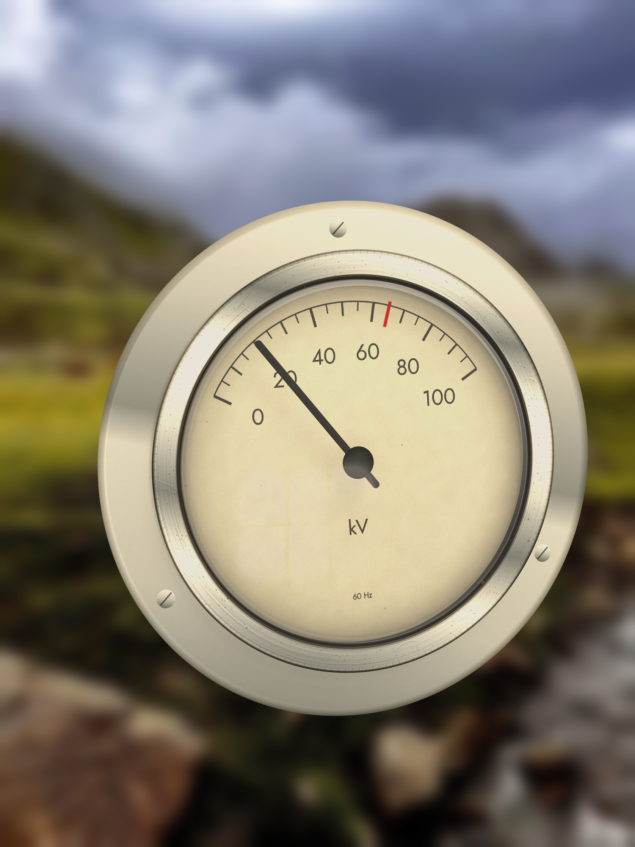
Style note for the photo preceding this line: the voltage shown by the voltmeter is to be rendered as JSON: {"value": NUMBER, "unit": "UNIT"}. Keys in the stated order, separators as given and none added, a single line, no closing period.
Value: {"value": 20, "unit": "kV"}
